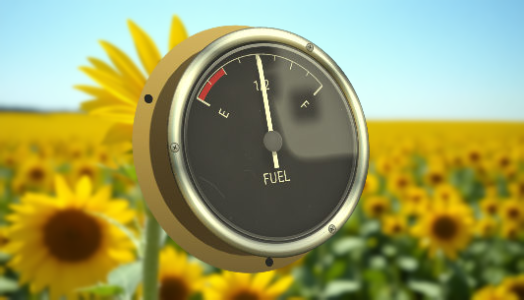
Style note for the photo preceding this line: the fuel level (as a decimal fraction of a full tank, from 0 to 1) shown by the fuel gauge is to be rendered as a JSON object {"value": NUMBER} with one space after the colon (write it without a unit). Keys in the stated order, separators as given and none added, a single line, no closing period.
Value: {"value": 0.5}
